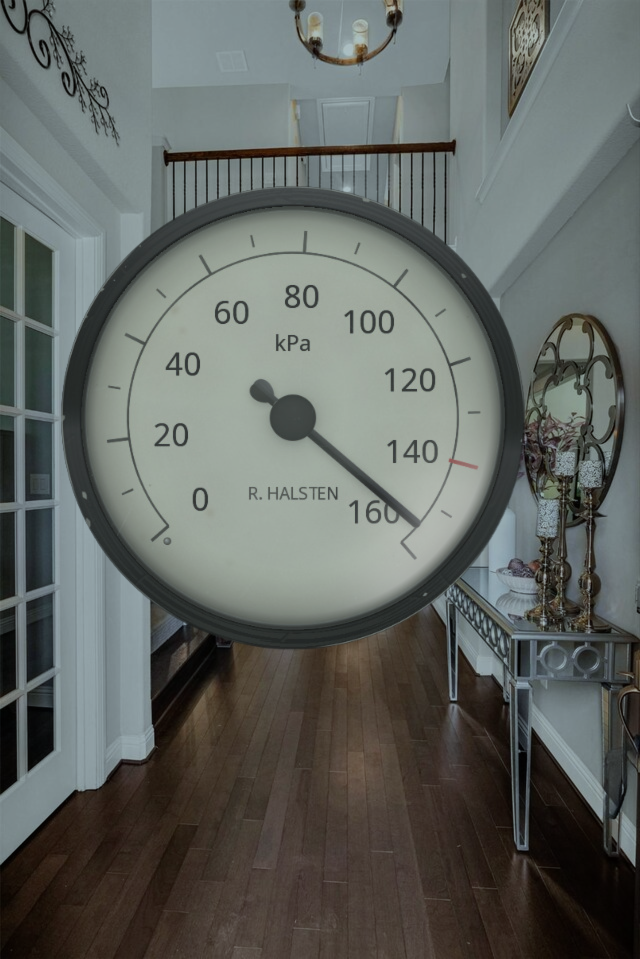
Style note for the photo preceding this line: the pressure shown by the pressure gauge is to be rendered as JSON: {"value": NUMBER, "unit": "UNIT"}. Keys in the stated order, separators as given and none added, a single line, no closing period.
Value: {"value": 155, "unit": "kPa"}
